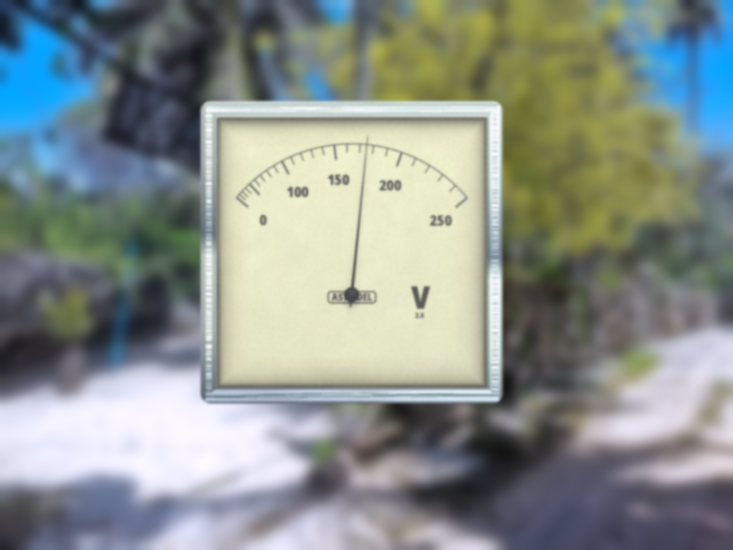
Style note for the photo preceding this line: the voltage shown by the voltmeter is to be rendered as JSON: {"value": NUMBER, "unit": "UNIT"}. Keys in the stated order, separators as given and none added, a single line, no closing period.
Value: {"value": 175, "unit": "V"}
